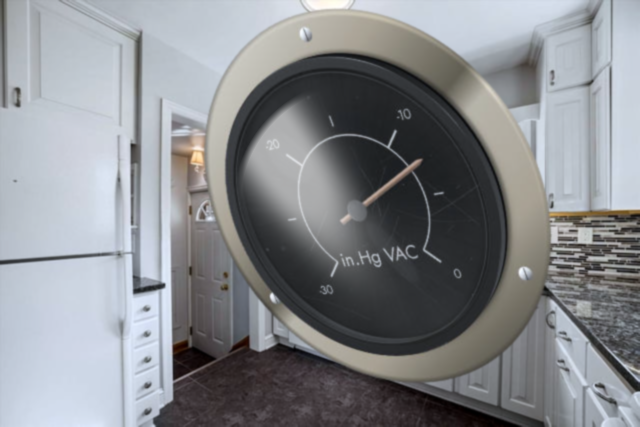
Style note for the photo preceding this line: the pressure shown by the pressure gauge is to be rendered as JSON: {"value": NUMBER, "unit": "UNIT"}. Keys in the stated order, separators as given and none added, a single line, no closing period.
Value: {"value": -7.5, "unit": "inHg"}
